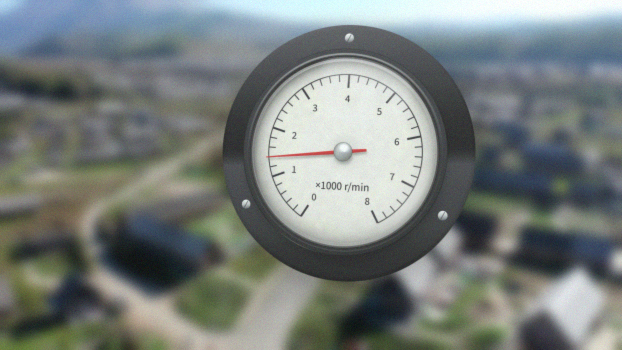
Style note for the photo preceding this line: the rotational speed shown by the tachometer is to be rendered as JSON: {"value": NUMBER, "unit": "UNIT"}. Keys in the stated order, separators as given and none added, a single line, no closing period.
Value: {"value": 1400, "unit": "rpm"}
